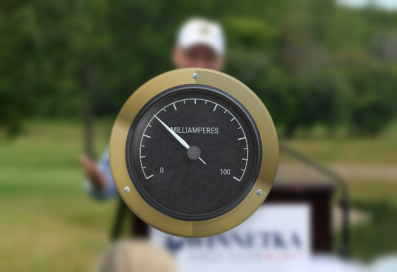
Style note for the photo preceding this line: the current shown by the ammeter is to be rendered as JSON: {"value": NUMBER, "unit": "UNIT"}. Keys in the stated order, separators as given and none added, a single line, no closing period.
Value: {"value": 30, "unit": "mA"}
